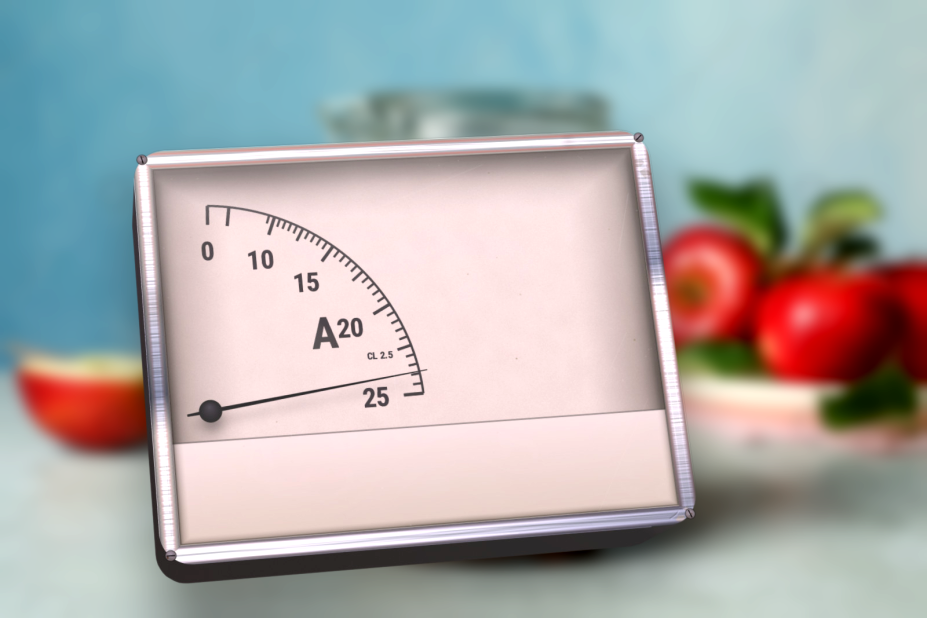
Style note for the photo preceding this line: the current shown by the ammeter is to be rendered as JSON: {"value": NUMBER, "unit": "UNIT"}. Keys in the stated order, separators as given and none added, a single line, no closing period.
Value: {"value": 24, "unit": "A"}
